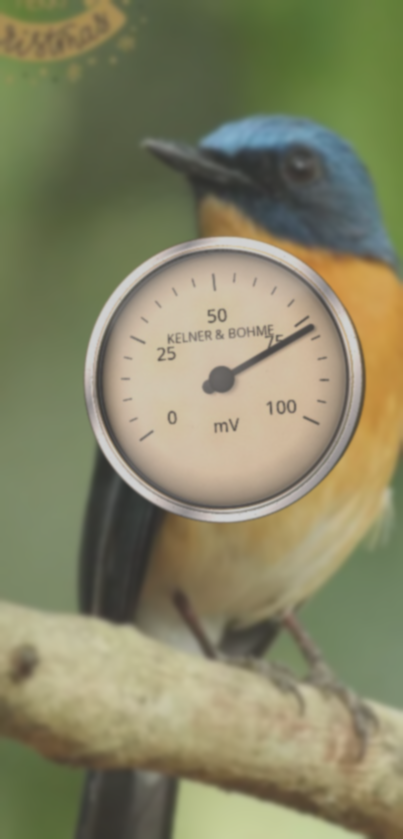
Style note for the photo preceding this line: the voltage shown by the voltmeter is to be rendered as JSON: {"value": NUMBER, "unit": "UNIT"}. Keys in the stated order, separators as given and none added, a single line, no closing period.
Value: {"value": 77.5, "unit": "mV"}
